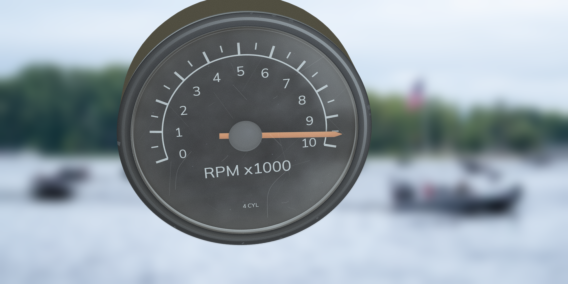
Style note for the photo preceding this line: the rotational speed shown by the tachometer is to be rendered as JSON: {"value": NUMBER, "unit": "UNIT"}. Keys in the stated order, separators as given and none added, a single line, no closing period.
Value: {"value": 9500, "unit": "rpm"}
